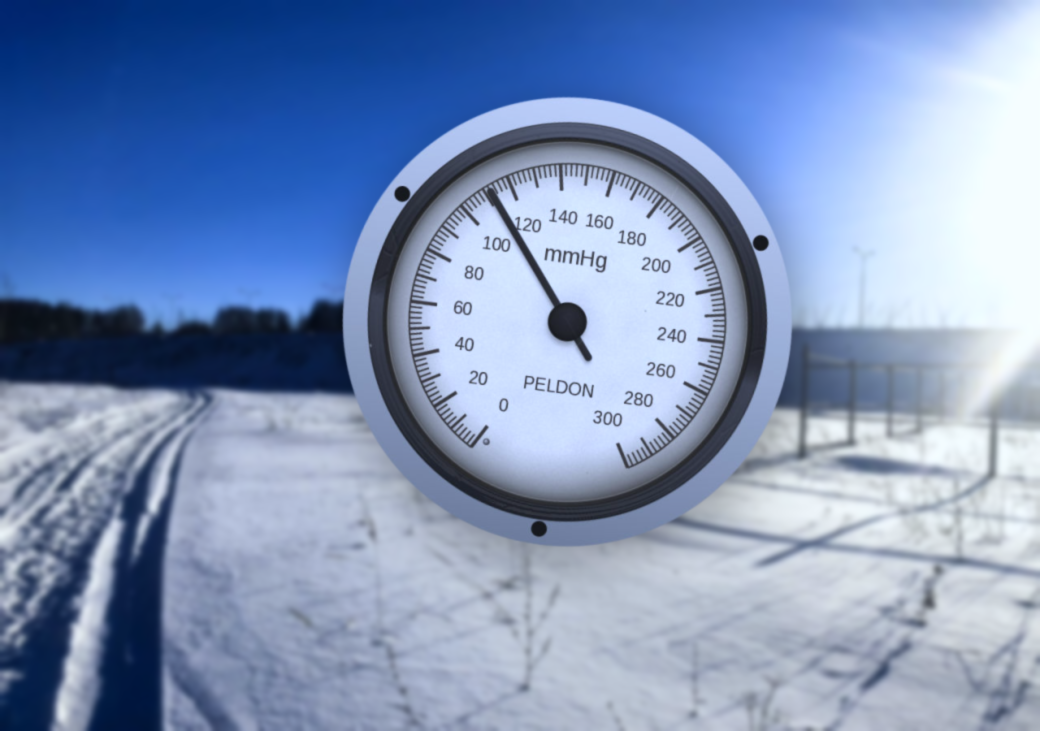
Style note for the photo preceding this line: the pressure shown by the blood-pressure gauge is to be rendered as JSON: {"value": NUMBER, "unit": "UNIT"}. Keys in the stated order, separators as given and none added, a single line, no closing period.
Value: {"value": 112, "unit": "mmHg"}
